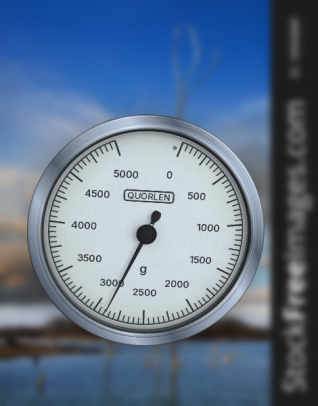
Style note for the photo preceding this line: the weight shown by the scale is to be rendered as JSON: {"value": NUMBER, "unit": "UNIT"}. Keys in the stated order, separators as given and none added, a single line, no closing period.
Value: {"value": 2900, "unit": "g"}
